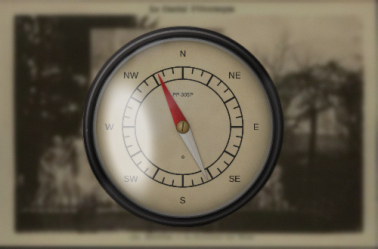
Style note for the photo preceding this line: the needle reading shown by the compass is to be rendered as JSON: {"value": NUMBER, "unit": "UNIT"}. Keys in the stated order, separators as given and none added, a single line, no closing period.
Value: {"value": 335, "unit": "°"}
